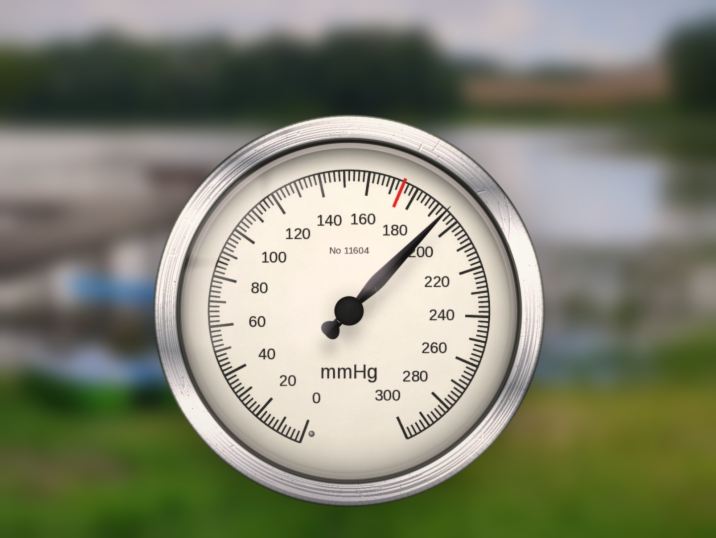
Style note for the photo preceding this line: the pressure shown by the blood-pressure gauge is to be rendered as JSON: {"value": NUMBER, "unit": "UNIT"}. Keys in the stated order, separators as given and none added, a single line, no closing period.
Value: {"value": 194, "unit": "mmHg"}
